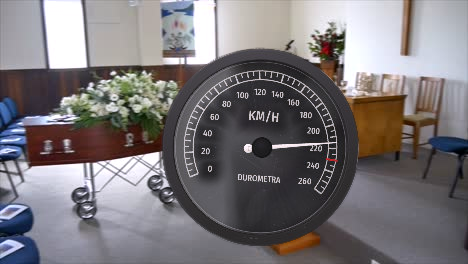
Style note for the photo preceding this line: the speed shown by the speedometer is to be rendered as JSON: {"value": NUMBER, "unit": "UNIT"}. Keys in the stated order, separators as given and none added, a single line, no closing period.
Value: {"value": 215, "unit": "km/h"}
